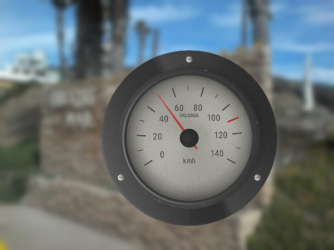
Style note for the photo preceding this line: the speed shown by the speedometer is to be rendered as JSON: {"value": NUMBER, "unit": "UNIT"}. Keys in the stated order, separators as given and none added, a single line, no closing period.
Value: {"value": 50, "unit": "km/h"}
